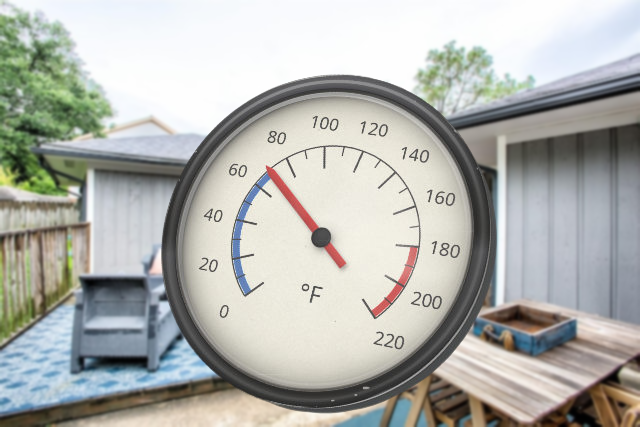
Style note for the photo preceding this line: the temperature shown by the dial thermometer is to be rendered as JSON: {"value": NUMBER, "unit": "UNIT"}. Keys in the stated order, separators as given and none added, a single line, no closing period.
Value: {"value": 70, "unit": "°F"}
